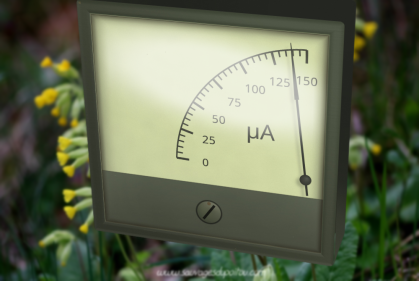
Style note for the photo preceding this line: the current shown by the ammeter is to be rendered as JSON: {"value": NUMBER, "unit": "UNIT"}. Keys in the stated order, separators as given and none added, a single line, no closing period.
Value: {"value": 140, "unit": "µA"}
